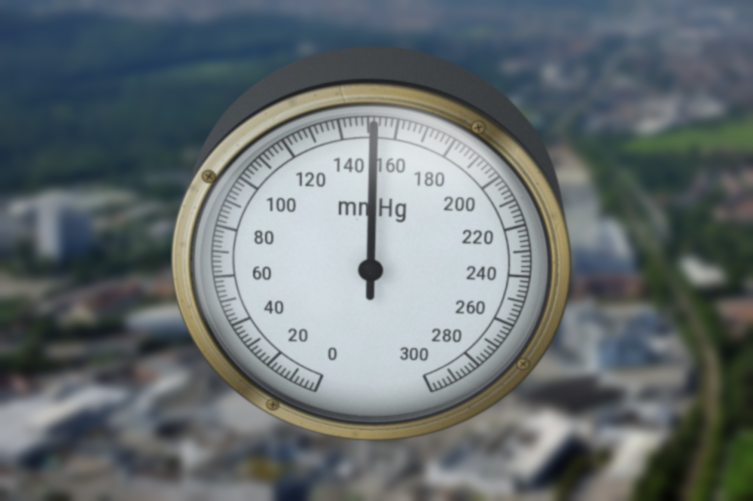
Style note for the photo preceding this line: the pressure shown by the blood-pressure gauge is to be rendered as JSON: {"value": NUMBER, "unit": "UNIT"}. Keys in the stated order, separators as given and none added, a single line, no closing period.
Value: {"value": 152, "unit": "mmHg"}
